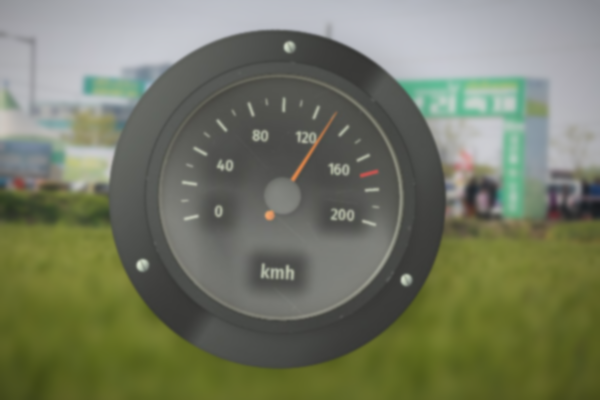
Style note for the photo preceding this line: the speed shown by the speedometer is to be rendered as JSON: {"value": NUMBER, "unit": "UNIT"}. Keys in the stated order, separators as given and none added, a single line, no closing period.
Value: {"value": 130, "unit": "km/h"}
